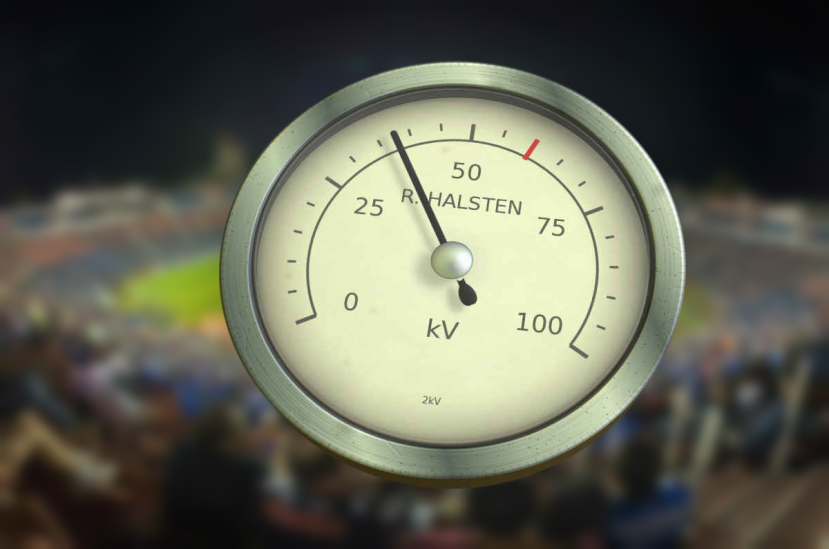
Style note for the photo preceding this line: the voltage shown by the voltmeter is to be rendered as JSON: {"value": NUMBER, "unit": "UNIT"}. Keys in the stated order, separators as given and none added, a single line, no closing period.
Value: {"value": 37.5, "unit": "kV"}
